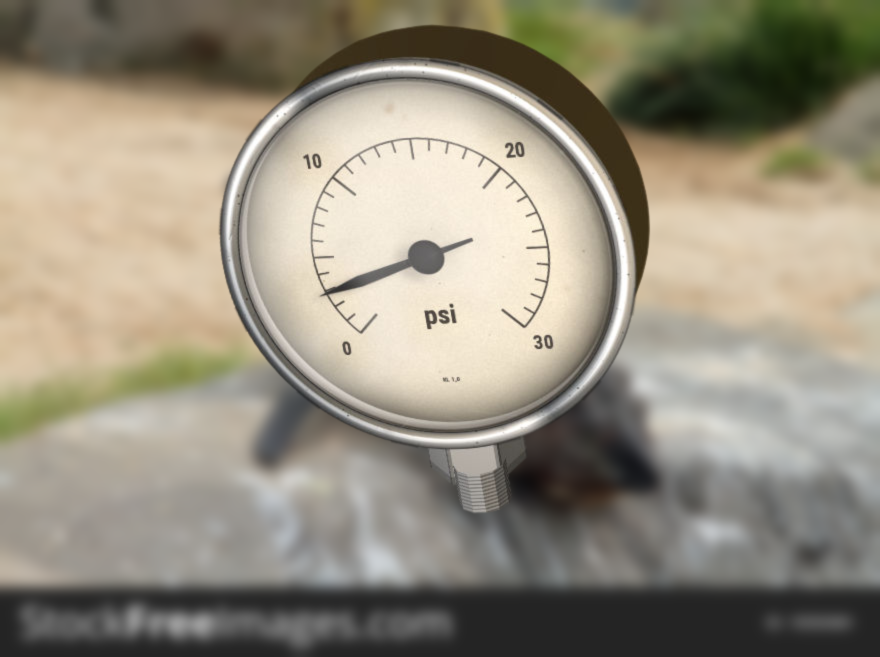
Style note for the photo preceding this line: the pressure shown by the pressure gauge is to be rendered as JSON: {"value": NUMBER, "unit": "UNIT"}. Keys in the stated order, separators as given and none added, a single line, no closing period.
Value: {"value": 3, "unit": "psi"}
